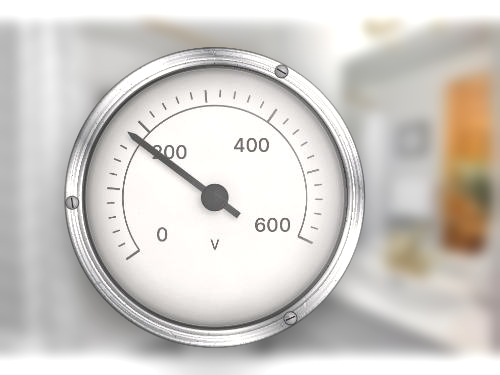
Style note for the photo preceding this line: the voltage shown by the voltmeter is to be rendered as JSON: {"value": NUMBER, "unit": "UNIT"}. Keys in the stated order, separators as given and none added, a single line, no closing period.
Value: {"value": 180, "unit": "V"}
